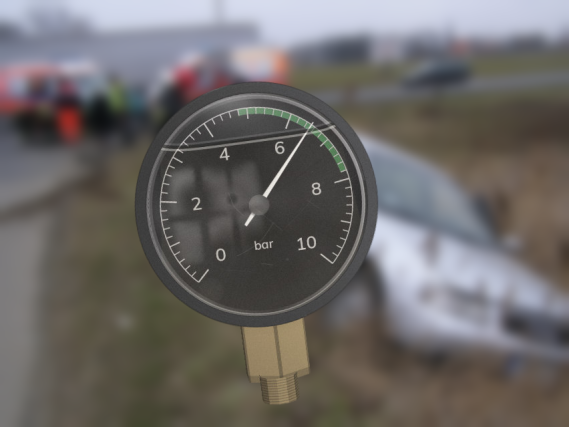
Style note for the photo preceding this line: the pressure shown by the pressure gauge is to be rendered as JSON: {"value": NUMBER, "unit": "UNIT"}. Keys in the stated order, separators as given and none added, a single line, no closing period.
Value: {"value": 6.5, "unit": "bar"}
